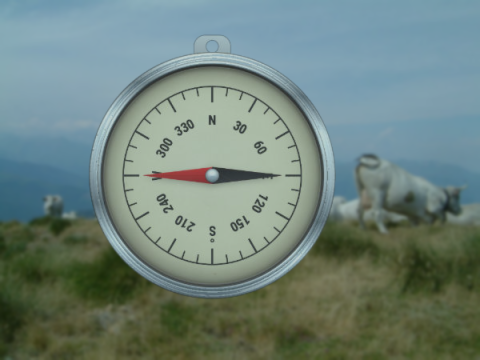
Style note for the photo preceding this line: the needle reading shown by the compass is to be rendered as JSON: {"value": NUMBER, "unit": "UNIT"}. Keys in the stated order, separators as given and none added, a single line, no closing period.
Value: {"value": 270, "unit": "°"}
